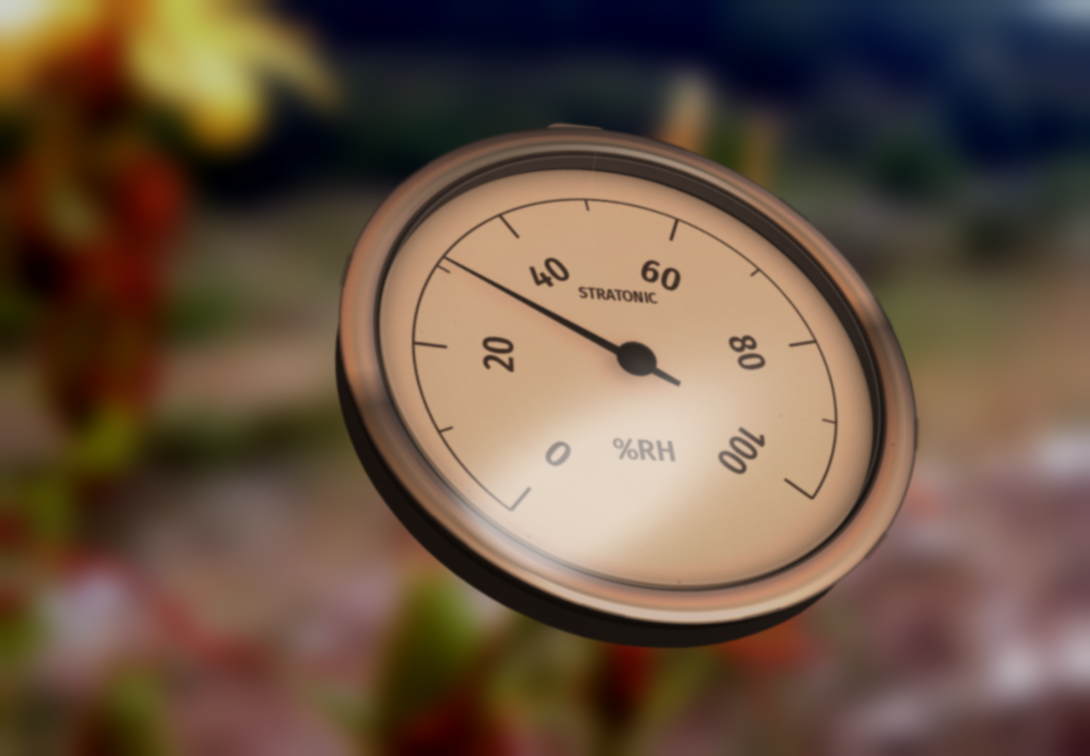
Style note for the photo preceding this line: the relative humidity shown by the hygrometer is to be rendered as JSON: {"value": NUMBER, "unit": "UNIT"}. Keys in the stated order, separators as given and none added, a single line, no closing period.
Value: {"value": 30, "unit": "%"}
